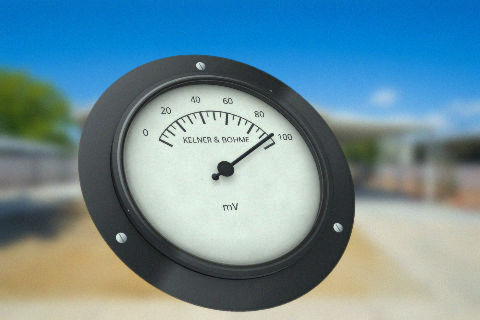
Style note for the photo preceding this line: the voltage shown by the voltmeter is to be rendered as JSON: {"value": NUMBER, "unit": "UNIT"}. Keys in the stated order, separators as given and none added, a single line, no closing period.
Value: {"value": 95, "unit": "mV"}
